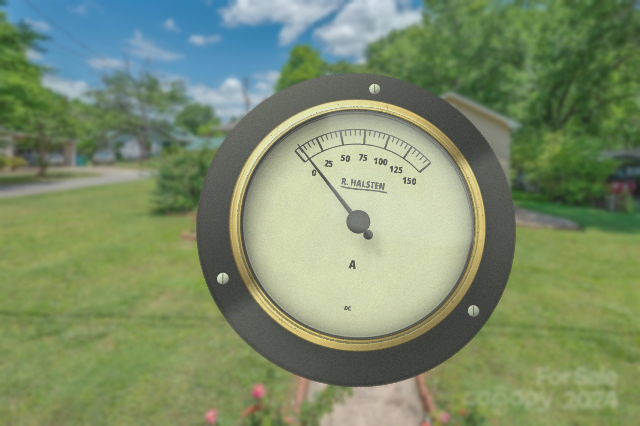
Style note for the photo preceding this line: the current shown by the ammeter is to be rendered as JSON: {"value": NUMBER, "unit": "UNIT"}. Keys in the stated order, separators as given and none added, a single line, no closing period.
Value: {"value": 5, "unit": "A"}
